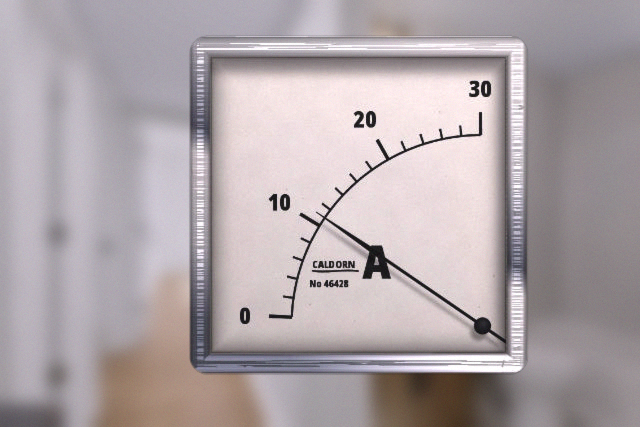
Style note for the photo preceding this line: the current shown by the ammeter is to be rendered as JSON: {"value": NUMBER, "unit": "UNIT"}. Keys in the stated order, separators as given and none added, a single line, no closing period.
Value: {"value": 11, "unit": "A"}
